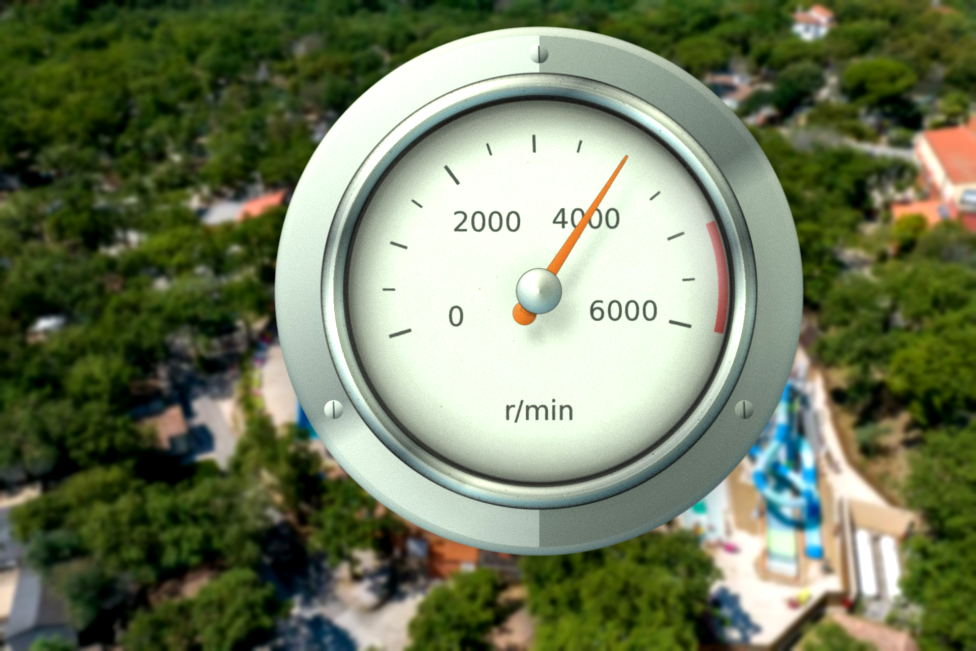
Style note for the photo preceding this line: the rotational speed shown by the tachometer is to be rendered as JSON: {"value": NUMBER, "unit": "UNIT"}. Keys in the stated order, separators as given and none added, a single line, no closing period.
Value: {"value": 4000, "unit": "rpm"}
